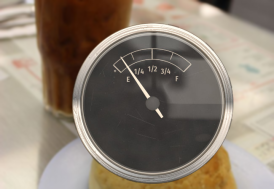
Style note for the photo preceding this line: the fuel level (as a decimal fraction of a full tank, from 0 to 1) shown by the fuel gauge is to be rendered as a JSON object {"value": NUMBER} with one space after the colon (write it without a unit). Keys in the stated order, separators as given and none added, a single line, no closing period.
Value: {"value": 0.125}
